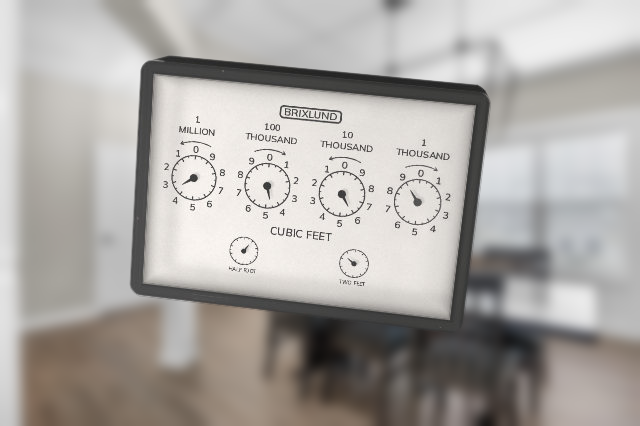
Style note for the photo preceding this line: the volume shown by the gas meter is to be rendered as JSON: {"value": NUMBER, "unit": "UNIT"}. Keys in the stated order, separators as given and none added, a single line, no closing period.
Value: {"value": 345900, "unit": "ft³"}
